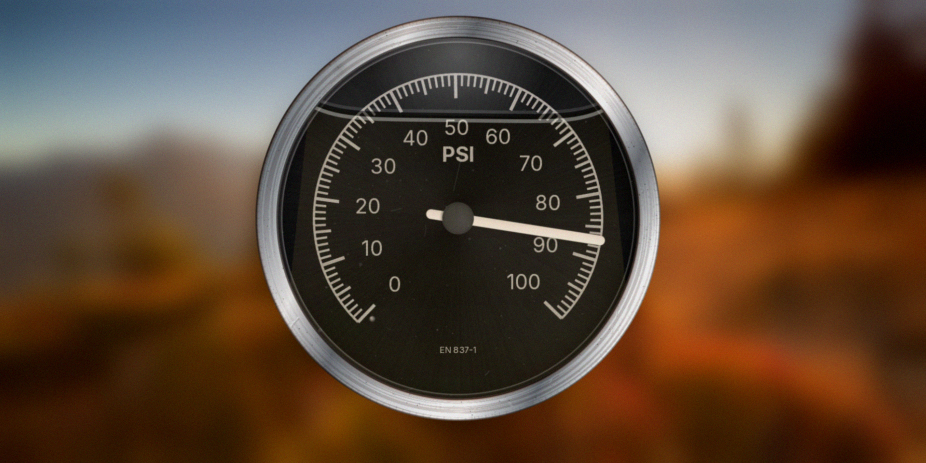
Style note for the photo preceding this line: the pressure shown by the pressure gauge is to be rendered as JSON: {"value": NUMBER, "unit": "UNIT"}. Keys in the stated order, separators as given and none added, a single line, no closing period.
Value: {"value": 87, "unit": "psi"}
